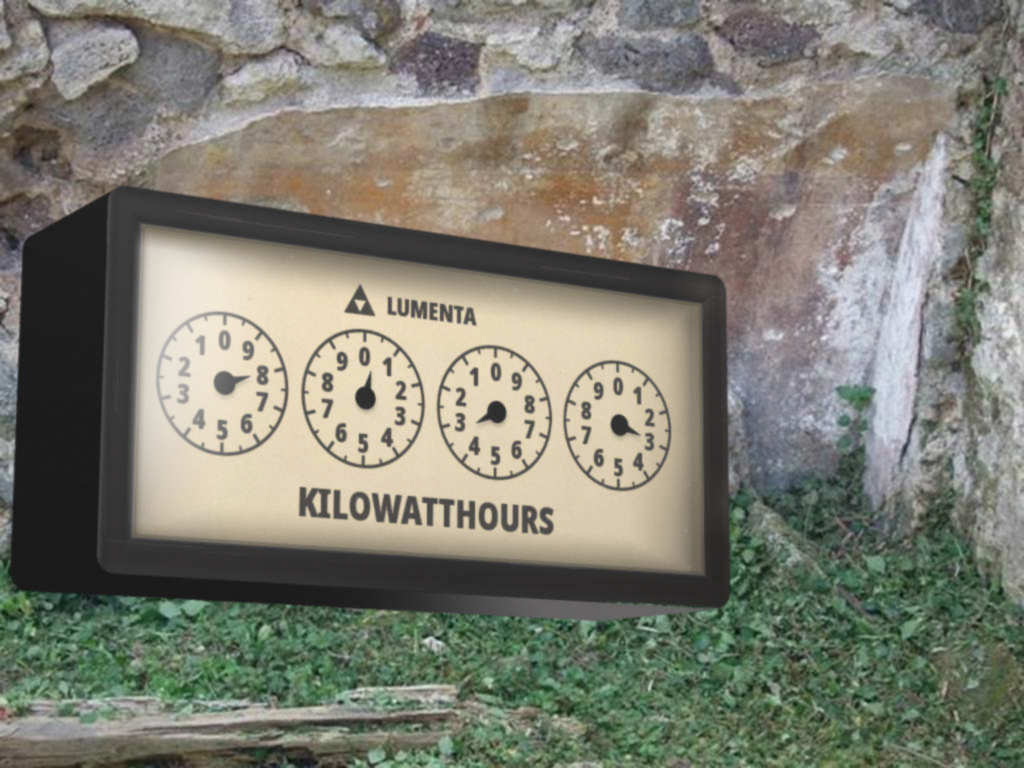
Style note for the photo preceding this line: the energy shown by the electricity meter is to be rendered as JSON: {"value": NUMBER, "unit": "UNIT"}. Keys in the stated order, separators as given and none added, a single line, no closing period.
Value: {"value": 8033, "unit": "kWh"}
